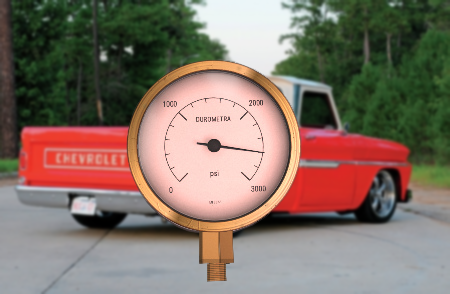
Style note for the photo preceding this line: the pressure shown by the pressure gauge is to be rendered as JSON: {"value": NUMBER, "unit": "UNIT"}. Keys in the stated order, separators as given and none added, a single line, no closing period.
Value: {"value": 2600, "unit": "psi"}
